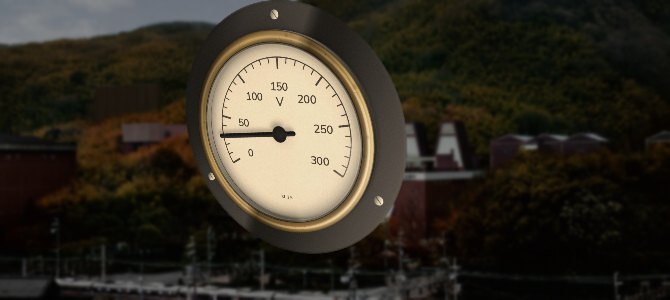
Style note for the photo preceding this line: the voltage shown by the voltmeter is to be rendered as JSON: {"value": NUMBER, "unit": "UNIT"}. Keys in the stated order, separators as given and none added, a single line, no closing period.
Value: {"value": 30, "unit": "V"}
